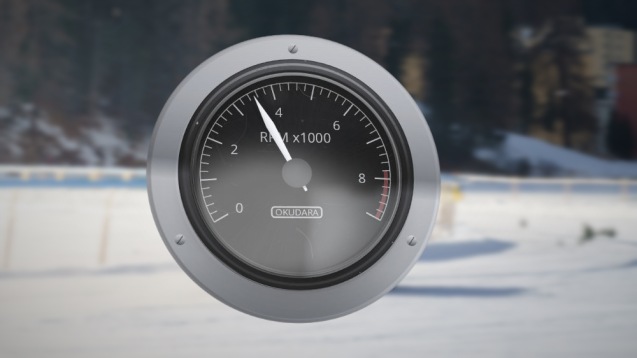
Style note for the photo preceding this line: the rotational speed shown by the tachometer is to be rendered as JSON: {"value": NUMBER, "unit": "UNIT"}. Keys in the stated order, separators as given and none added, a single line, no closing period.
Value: {"value": 3500, "unit": "rpm"}
